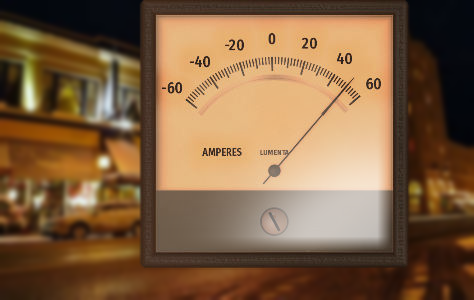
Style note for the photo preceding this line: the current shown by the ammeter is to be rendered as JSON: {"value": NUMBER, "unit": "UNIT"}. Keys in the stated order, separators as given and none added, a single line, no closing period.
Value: {"value": 50, "unit": "A"}
